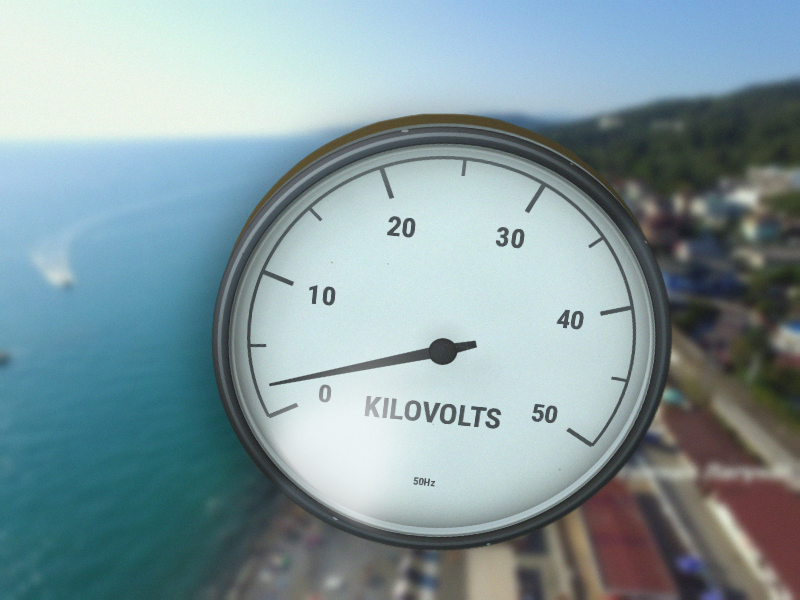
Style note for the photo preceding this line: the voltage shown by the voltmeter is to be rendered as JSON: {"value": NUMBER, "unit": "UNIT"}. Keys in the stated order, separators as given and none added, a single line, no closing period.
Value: {"value": 2.5, "unit": "kV"}
